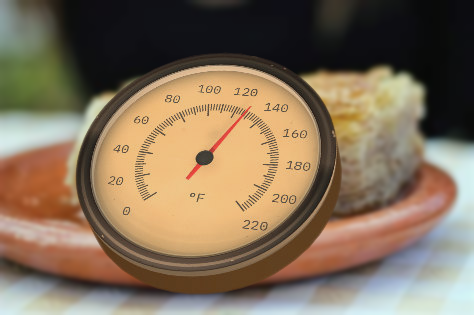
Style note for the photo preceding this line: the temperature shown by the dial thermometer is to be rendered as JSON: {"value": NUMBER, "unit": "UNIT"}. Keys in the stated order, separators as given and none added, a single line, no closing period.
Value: {"value": 130, "unit": "°F"}
